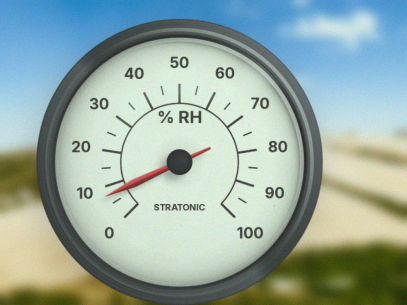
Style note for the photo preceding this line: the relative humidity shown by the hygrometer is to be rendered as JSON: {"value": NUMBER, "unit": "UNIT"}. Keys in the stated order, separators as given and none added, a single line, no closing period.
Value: {"value": 7.5, "unit": "%"}
